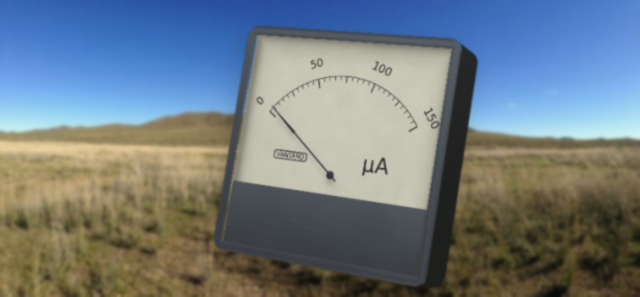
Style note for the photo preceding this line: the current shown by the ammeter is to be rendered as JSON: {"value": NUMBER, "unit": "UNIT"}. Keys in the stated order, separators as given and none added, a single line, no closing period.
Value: {"value": 5, "unit": "µA"}
